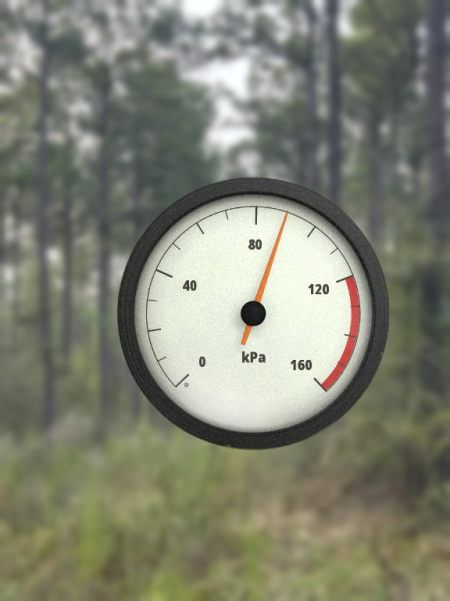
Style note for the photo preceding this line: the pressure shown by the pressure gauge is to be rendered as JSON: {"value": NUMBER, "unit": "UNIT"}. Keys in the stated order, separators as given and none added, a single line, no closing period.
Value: {"value": 90, "unit": "kPa"}
